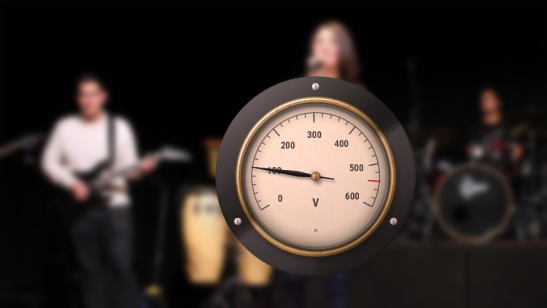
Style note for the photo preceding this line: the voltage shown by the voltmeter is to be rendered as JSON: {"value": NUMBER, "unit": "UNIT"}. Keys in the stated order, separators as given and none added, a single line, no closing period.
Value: {"value": 100, "unit": "V"}
